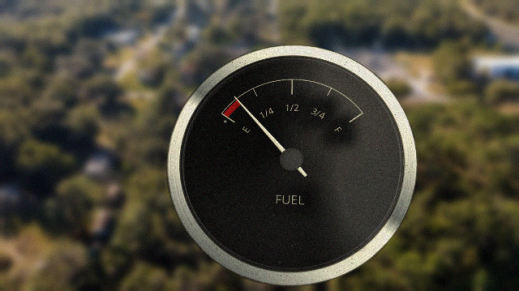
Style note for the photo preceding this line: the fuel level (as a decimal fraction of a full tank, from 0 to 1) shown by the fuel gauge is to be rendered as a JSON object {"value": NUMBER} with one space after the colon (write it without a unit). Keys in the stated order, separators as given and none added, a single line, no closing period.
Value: {"value": 0.125}
